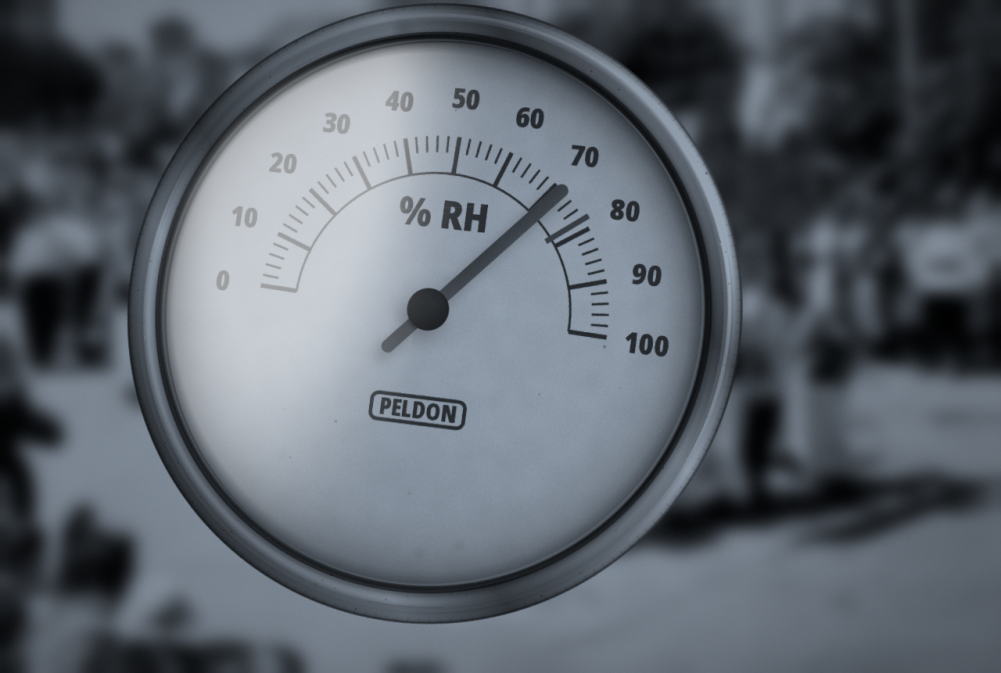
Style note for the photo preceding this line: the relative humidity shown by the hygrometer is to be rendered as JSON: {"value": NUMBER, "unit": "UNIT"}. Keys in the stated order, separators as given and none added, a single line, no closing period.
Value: {"value": 72, "unit": "%"}
